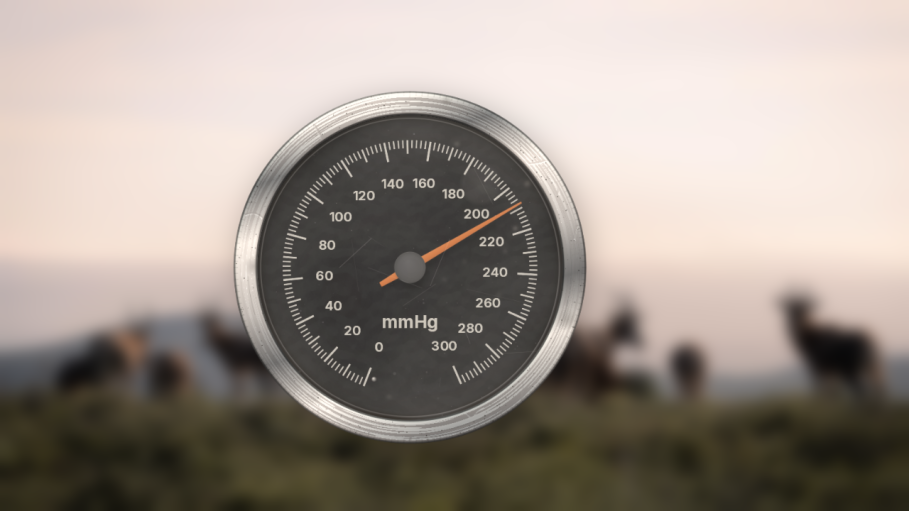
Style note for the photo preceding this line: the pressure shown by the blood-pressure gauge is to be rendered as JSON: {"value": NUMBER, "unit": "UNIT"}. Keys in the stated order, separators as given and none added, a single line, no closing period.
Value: {"value": 208, "unit": "mmHg"}
